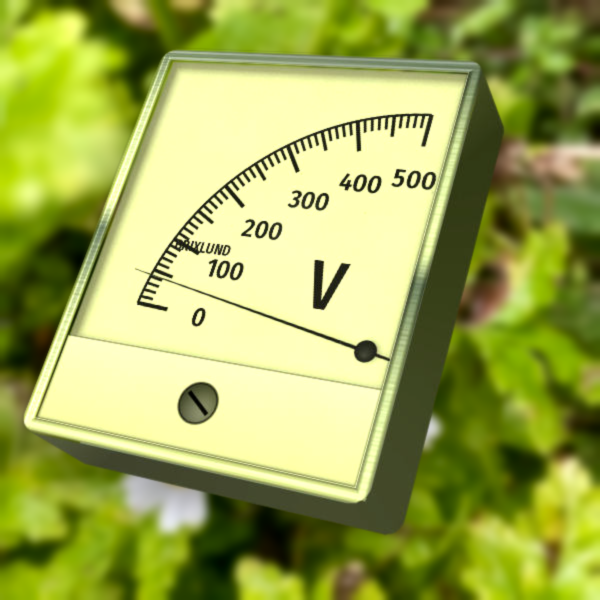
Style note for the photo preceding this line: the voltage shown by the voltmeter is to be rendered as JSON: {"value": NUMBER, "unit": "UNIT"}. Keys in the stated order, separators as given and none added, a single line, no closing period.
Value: {"value": 40, "unit": "V"}
